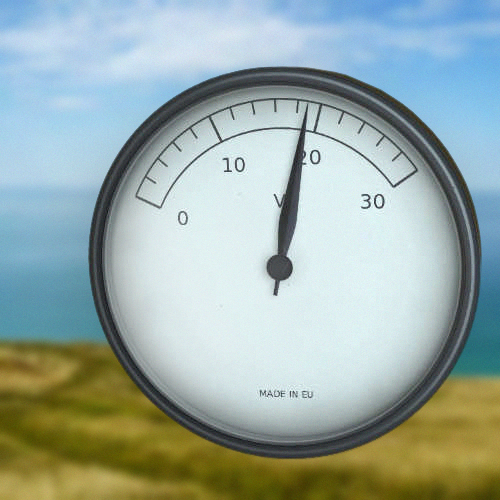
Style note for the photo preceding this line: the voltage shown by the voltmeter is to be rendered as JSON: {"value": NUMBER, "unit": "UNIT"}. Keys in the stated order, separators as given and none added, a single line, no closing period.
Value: {"value": 19, "unit": "V"}
